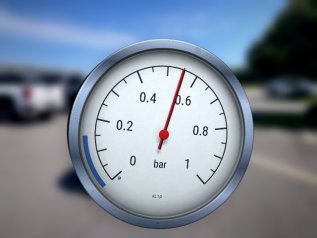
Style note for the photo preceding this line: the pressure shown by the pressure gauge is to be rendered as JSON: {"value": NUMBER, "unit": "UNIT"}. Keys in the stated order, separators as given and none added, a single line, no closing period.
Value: {"value": 0.55, "unit": "bar"}
